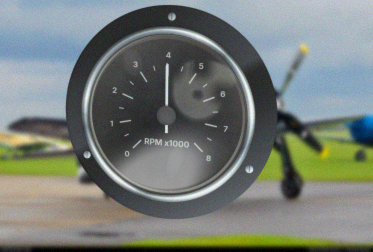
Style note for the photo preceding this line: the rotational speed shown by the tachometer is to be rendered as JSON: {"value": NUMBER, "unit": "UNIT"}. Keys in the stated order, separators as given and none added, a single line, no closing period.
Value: {"value": 4000, "unit": "rpm"}
